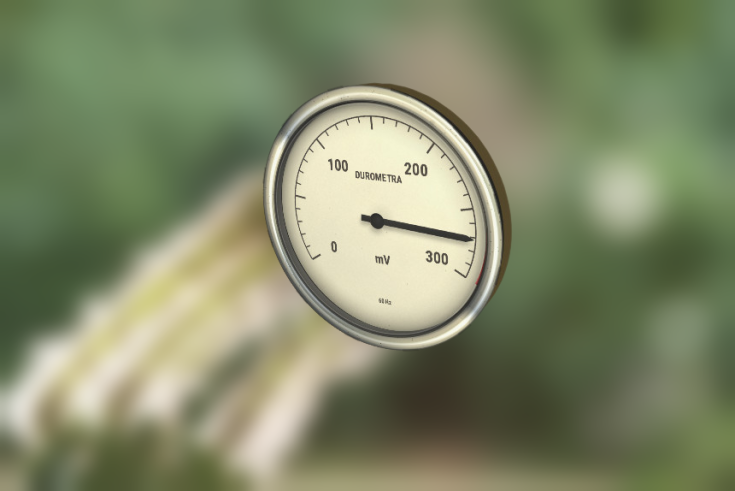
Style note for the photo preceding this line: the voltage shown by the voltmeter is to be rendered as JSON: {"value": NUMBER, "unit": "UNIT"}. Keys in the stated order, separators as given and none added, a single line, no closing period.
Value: {"value": 270, "unit": "mV"}
